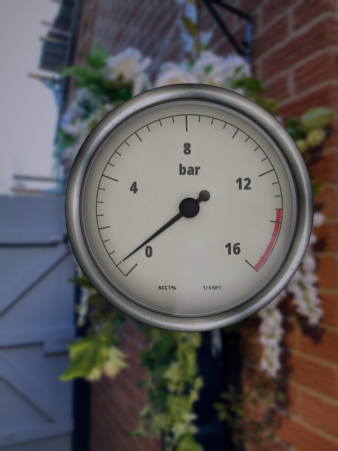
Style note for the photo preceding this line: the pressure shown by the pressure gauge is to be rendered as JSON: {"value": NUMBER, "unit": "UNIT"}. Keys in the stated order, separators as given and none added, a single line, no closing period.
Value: {"value": 0.5, "unit": "bar"}
